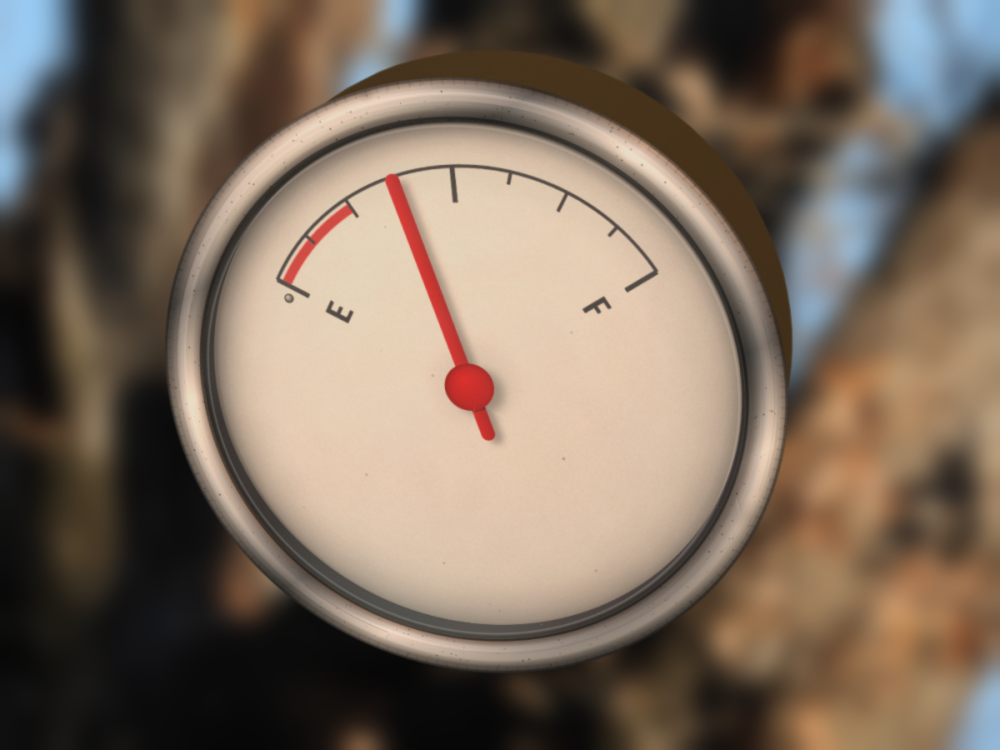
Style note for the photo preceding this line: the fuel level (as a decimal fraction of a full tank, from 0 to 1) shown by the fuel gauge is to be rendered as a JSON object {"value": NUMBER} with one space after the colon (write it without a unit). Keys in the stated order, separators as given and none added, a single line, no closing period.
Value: {"value": 0.375}
